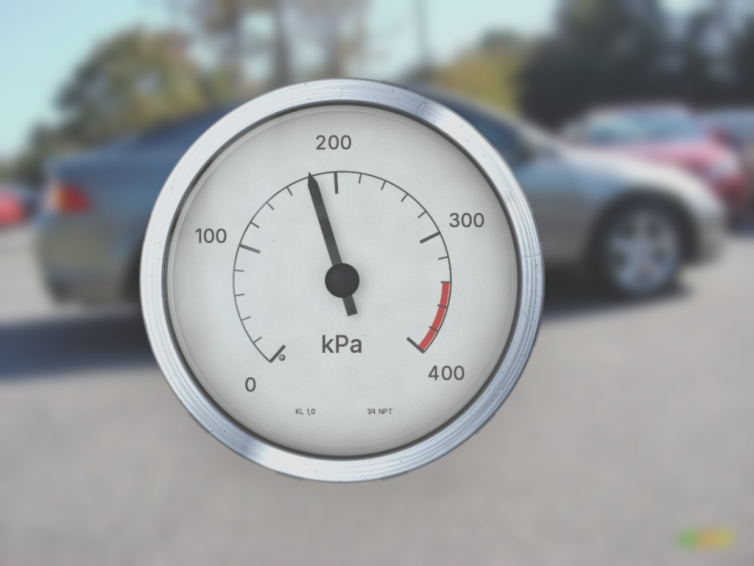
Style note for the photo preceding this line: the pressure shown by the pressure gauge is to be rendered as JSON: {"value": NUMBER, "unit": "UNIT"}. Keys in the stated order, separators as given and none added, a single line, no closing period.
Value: {"value": 180, "unit": "kPa"}
